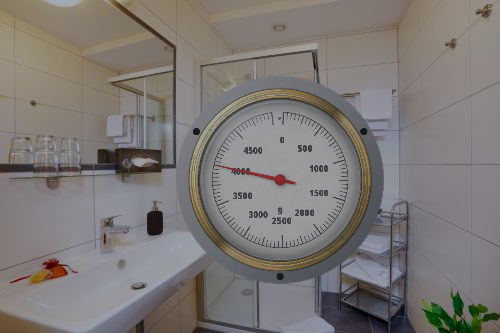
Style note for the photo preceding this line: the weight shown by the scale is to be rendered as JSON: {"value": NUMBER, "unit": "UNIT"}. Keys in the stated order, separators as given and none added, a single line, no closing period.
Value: {"value": 4000, "unit": "g"}
